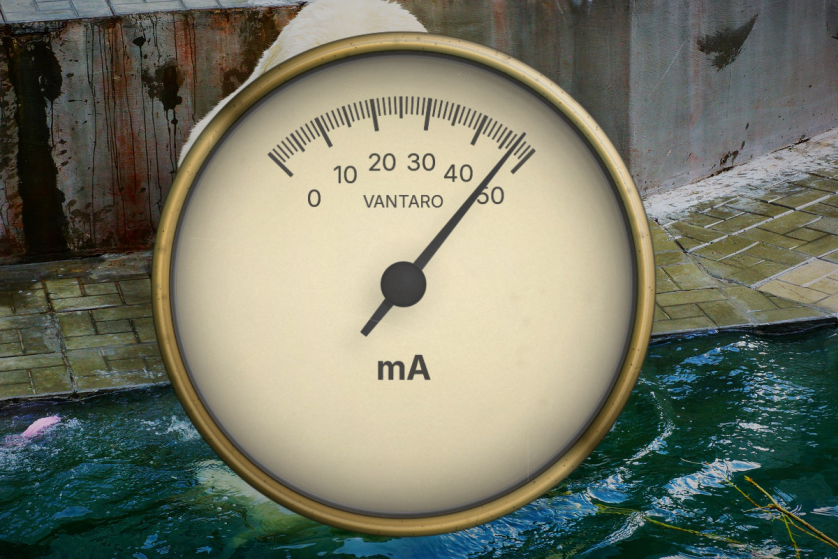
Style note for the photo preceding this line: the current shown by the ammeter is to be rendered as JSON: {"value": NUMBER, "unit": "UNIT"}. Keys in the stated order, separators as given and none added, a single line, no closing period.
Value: {"value": 47, "unit": "mA"}
